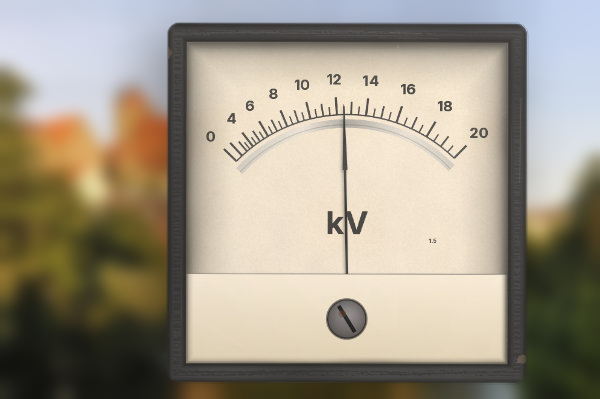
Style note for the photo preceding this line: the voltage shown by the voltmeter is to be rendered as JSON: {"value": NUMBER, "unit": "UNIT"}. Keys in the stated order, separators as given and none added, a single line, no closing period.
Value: {"value": 12.5, "unit": "kV"}
